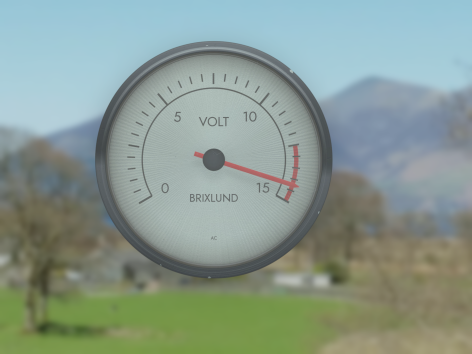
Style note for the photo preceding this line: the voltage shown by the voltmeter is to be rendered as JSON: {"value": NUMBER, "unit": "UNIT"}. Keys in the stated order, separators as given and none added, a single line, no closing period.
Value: {"value": 14.25, "unit": "V"}
